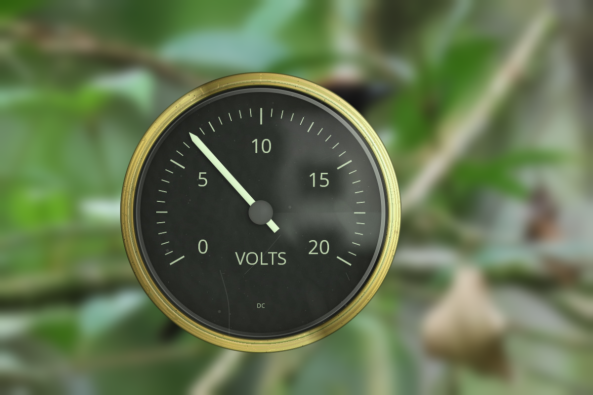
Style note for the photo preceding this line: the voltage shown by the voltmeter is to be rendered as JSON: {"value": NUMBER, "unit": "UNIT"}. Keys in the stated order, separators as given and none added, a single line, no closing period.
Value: {"value": 6.5, "unit": "V"}
